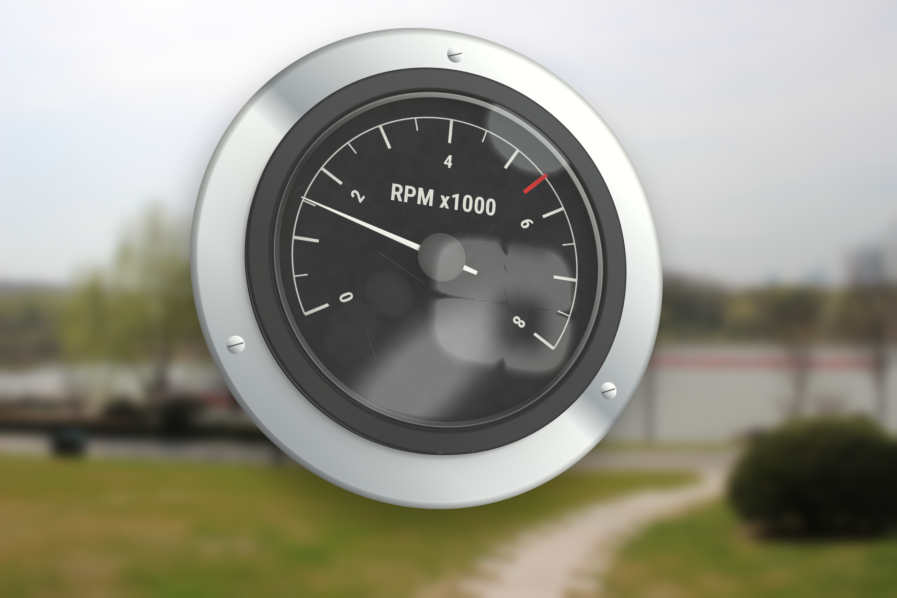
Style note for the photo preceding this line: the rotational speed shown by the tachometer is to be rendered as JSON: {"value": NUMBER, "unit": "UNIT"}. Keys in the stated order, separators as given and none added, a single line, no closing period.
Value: {"value": 1500, "unit": "rpm"}
